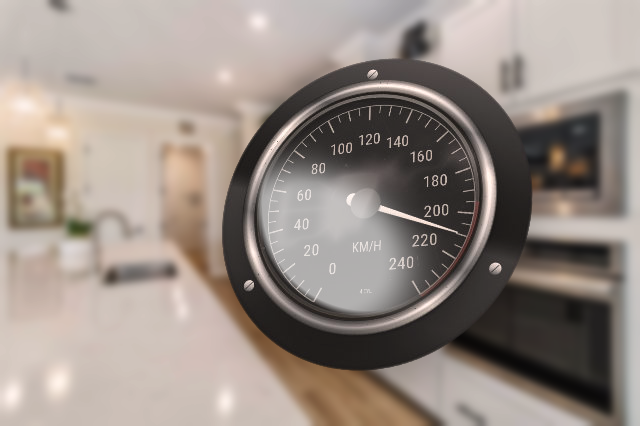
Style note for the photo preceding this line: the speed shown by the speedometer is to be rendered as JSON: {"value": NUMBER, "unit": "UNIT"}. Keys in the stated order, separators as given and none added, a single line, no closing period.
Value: {"value": 210, "unit": "km/h"}
